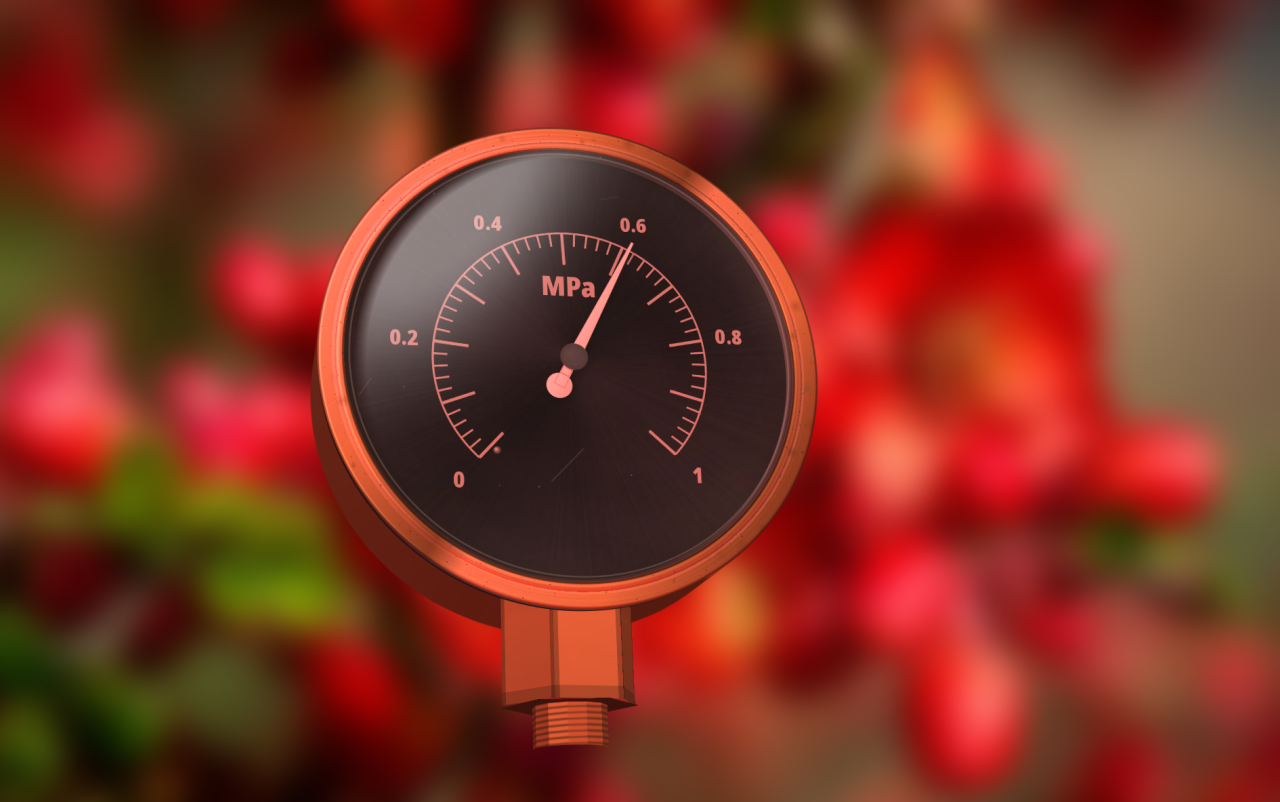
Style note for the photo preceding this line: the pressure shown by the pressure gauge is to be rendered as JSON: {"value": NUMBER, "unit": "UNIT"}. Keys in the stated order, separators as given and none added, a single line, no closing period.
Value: {"value": 0.61, "unit": "MPa"}
